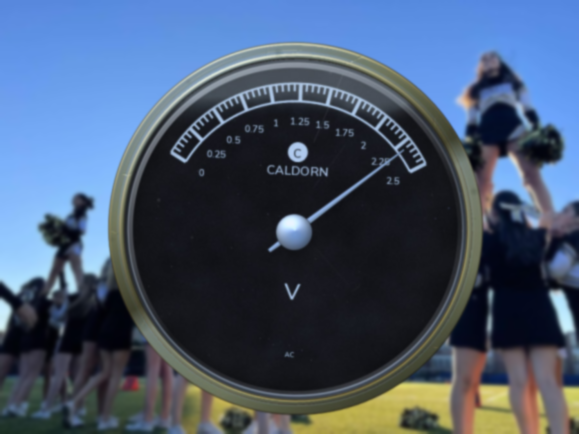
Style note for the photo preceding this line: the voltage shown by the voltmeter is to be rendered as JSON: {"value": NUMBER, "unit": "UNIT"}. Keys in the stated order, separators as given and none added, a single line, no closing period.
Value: {"value": 2.3, "unit": "V"}
